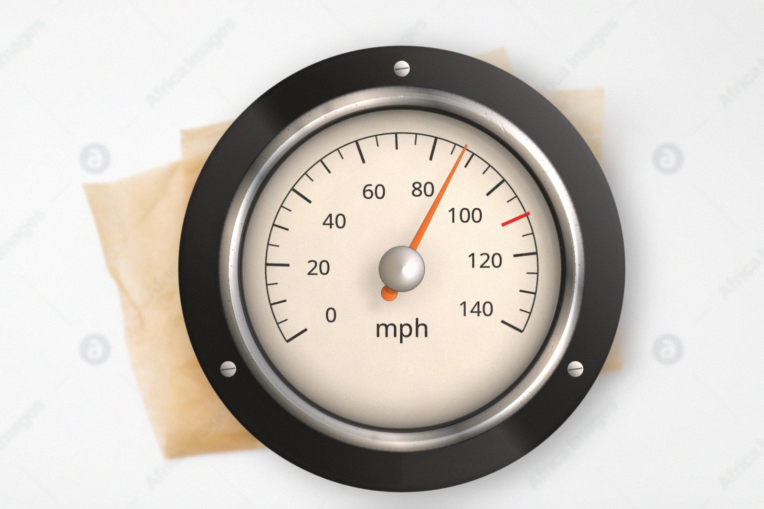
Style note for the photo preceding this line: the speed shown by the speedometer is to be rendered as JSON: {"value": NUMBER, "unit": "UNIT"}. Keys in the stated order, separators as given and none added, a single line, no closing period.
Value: {"value": 87.5, "unit": "mph"}
